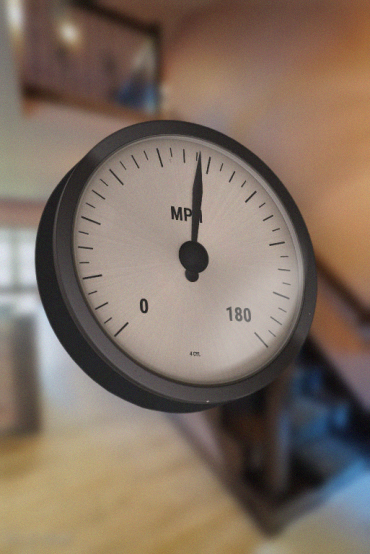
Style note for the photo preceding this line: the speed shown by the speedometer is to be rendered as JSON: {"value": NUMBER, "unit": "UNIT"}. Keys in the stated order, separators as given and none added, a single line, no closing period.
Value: {"value": 95, "unit": "mph"}
